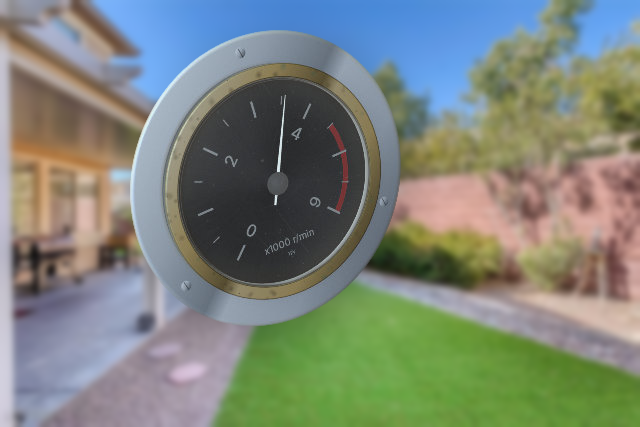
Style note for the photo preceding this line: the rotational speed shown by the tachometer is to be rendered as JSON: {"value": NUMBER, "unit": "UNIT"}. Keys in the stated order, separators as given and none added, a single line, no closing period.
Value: {"value": 3500, "unit": "rpm"}
